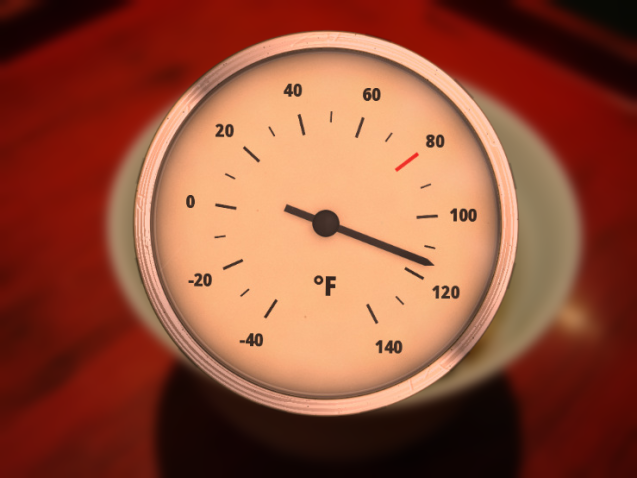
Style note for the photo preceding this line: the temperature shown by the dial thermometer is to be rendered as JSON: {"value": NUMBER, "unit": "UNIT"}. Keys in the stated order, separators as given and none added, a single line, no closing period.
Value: {"value": 115, "unit": "°F"}
